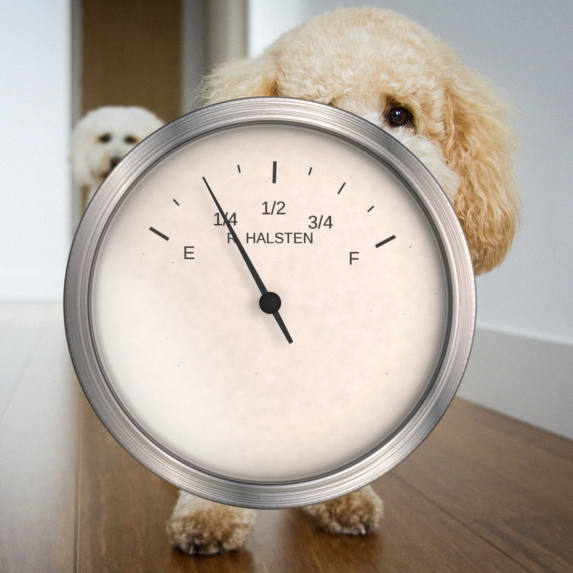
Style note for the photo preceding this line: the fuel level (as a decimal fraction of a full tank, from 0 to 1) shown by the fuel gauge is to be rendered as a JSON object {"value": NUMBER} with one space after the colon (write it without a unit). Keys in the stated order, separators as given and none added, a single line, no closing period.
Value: {"value": 0.25}
